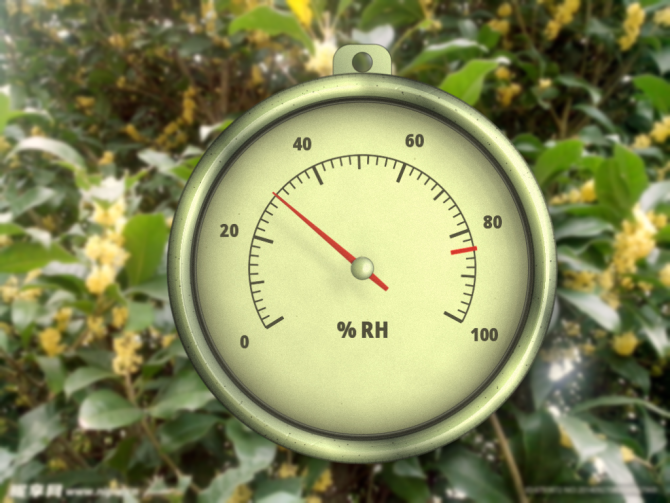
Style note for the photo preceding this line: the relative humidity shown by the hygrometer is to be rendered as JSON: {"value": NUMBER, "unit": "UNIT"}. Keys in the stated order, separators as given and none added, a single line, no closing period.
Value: {"value": 30, "unit": "%"}
